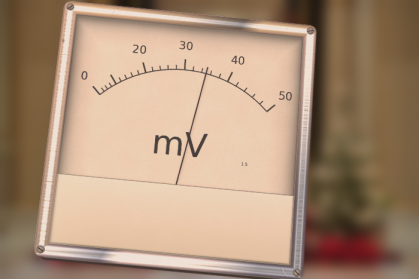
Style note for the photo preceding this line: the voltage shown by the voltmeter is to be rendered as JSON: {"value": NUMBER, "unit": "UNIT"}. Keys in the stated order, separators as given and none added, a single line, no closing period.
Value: {"value": 35, "unit": "mV"}
